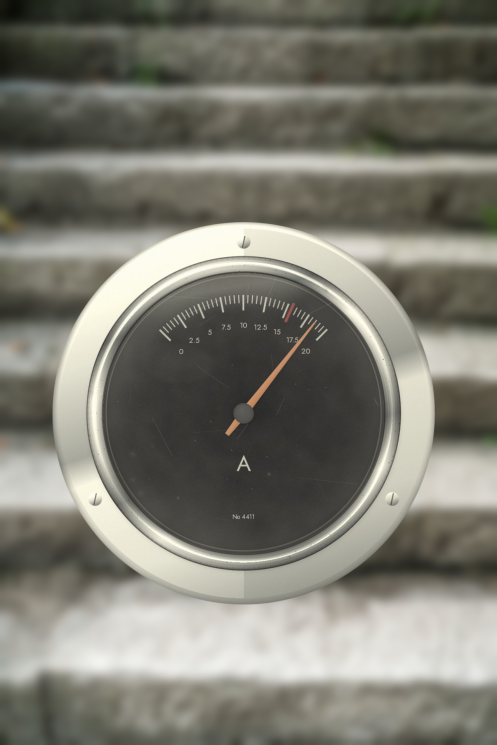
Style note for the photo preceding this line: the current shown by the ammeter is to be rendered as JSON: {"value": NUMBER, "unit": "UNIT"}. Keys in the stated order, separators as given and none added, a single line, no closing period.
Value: {"value": 18.5, "unit": "A"}
